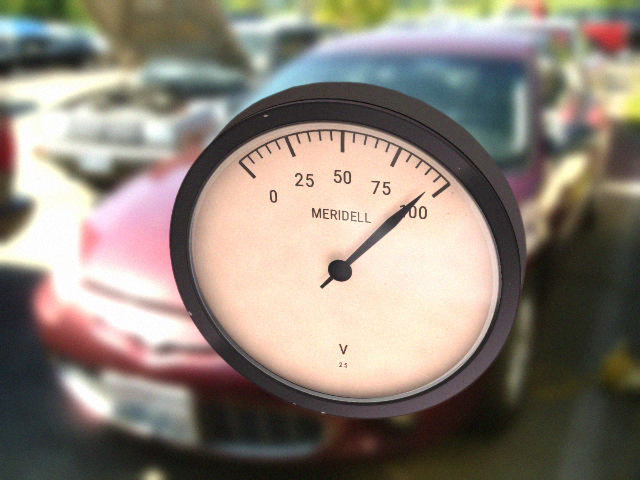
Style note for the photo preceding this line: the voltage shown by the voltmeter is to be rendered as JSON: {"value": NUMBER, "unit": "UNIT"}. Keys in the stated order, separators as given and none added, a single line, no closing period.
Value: {"value": 95, "unit": "V"}
